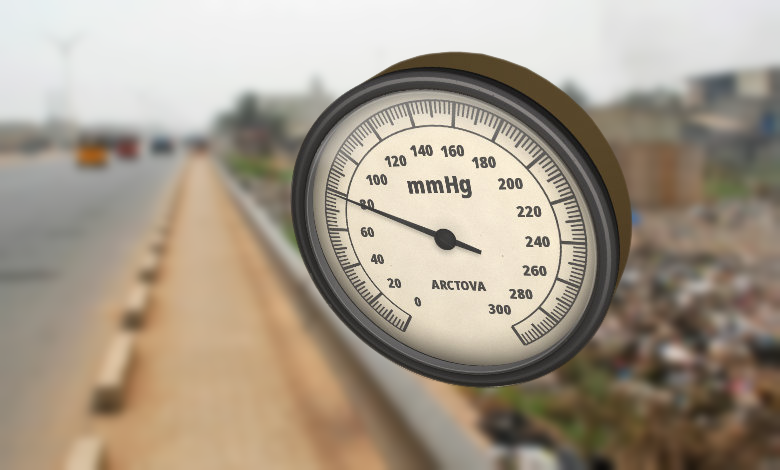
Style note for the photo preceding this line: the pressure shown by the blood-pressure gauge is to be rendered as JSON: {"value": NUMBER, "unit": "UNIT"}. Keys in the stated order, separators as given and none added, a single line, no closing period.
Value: {"value": 80, "unit": "mmHg"}
